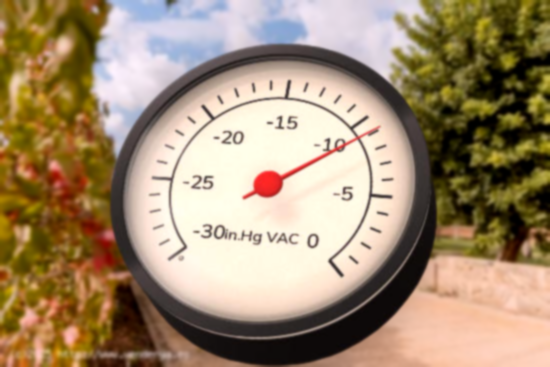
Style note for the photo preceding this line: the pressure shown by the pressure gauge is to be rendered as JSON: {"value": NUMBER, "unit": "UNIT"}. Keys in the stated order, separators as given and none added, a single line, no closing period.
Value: {"value": -9, "unit": "inHg"}
